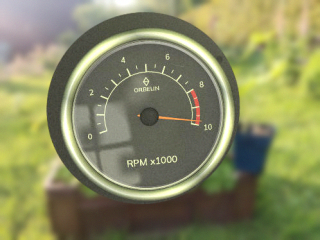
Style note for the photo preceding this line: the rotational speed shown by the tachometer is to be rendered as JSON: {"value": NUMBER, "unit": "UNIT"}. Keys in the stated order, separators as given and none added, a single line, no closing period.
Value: {"value": 9750, "unit": "rpm"}
